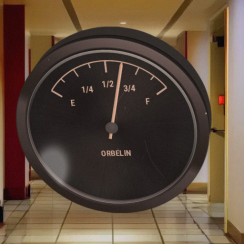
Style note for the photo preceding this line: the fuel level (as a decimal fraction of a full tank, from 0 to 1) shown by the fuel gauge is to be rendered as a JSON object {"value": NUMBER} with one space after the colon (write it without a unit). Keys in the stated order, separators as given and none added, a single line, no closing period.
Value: {"value": 0.625}
